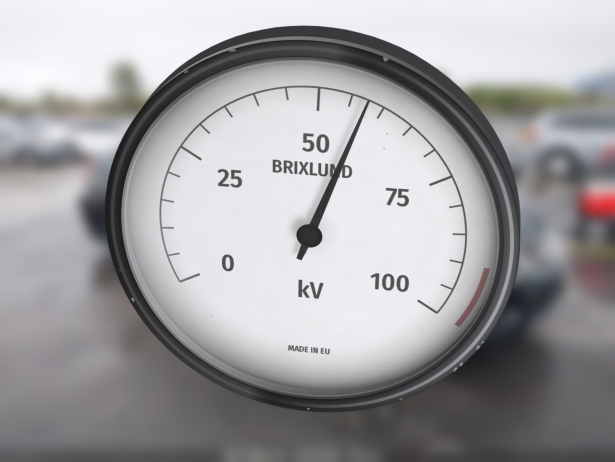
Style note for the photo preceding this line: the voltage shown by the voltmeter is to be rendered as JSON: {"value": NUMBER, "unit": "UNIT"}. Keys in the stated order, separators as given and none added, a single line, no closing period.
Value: {"value": 57.5, "unit": "kV"}
